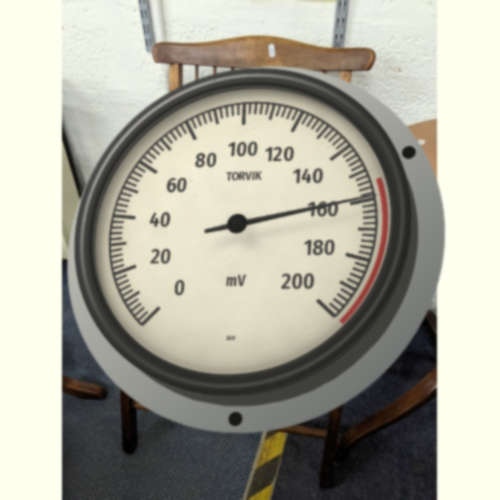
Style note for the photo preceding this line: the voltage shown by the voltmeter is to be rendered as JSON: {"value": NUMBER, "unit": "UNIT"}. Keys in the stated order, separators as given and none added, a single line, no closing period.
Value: {"value": 160, "unit": "mV"}
